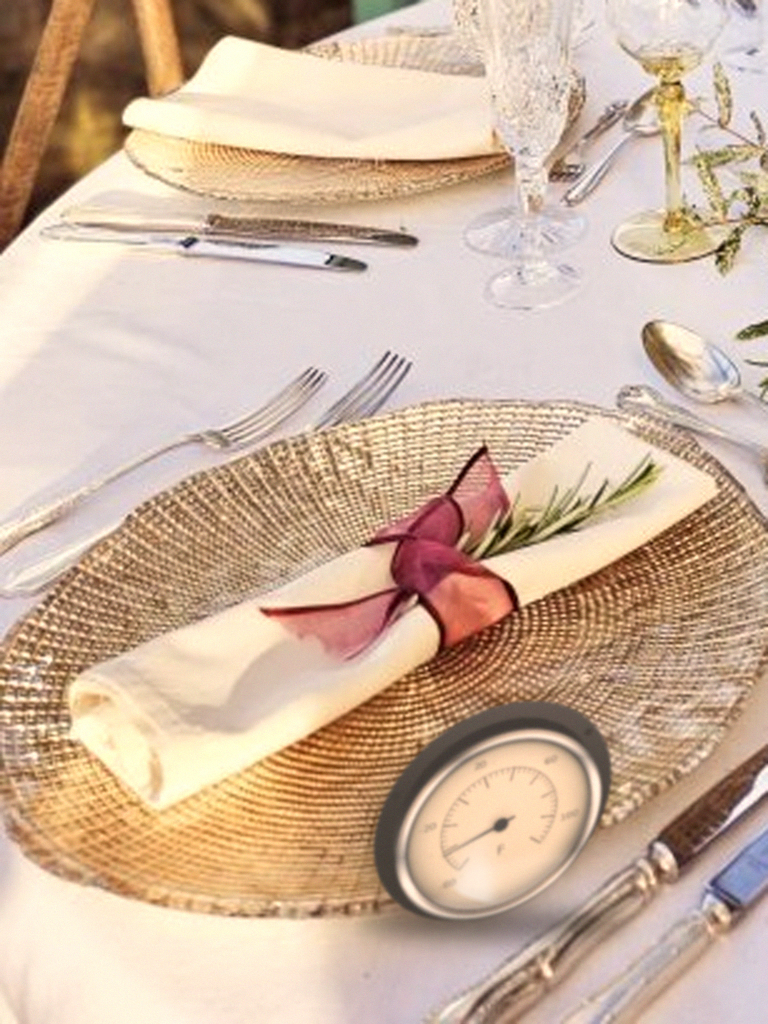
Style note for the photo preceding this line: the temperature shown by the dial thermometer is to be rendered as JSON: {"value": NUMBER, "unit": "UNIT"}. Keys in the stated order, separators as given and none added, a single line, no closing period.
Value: {"value": -40, "unit": "°F"}
